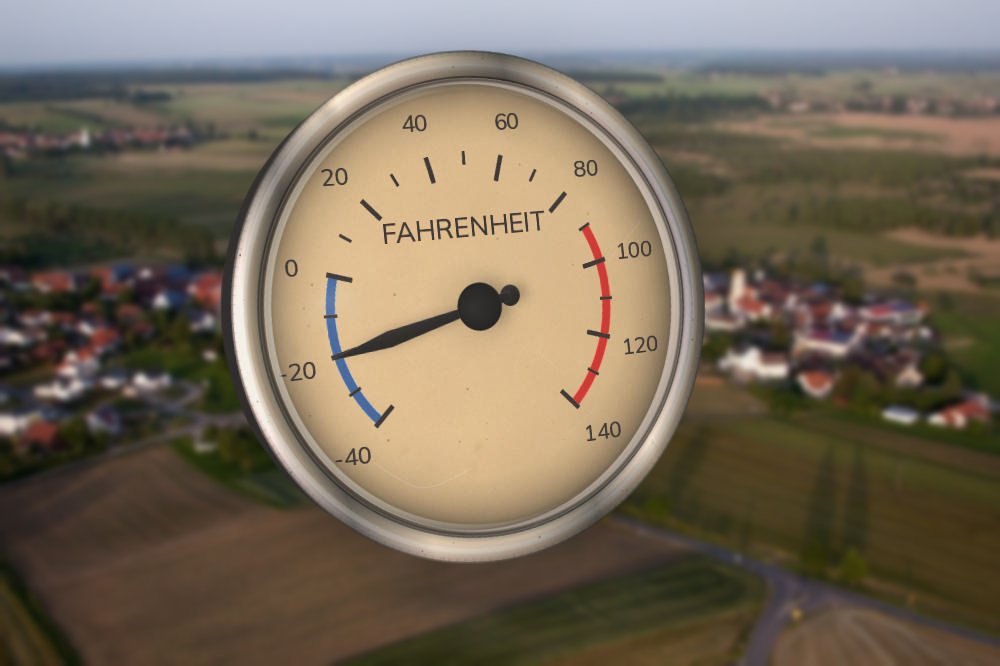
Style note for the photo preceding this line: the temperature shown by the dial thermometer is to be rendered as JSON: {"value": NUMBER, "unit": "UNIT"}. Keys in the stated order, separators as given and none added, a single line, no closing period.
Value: {"value": -20, "unit": "°F"}
